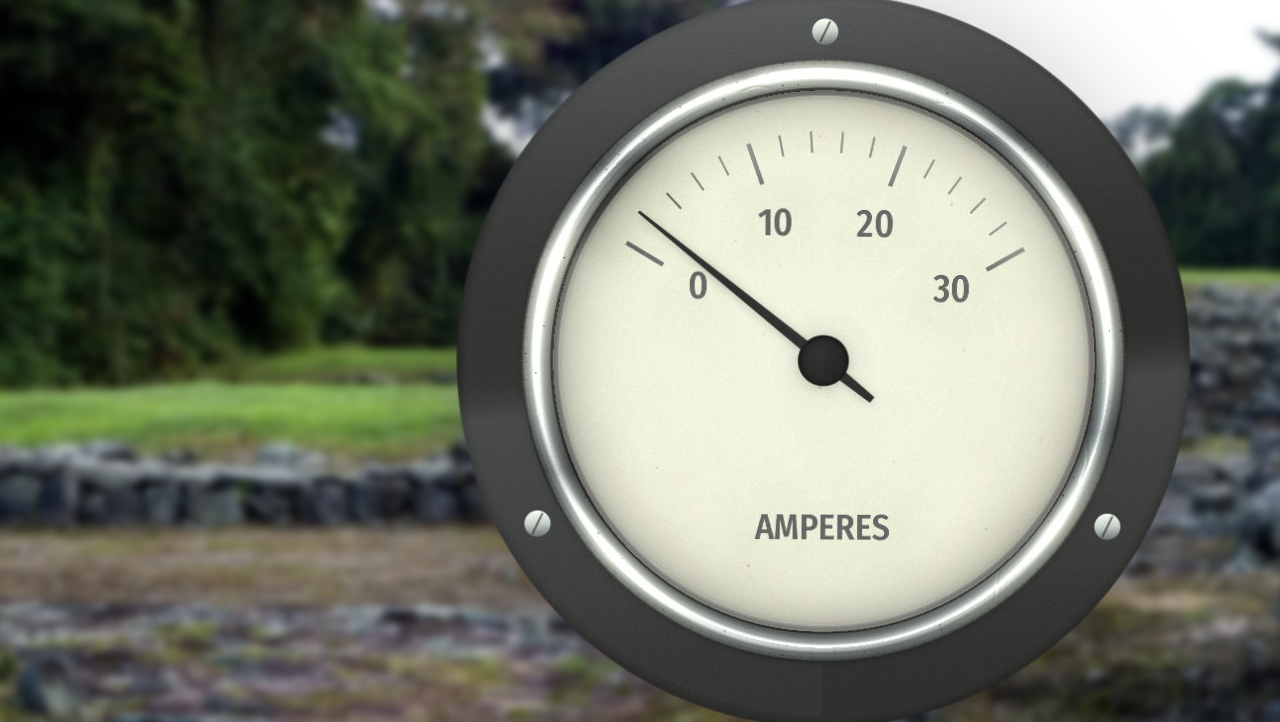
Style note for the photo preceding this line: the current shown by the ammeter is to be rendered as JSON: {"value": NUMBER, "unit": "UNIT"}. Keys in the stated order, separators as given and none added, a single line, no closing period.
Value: {"value": 2, "unit": "A"}
